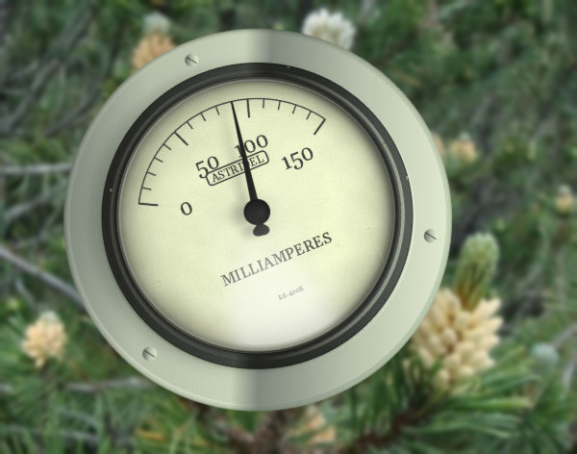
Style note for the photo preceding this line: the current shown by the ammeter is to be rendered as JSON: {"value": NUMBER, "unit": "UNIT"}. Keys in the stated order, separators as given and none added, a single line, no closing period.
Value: {"value": 90, "unit": "mA"}
